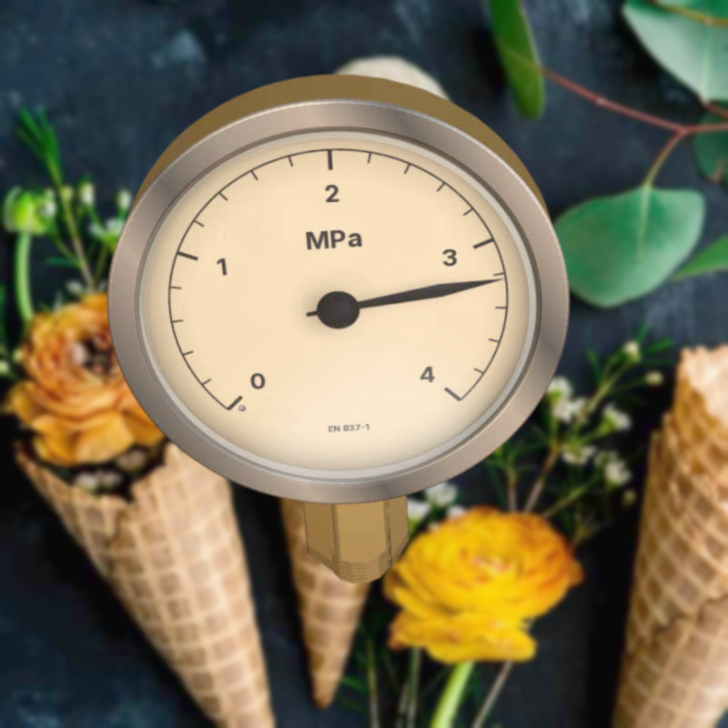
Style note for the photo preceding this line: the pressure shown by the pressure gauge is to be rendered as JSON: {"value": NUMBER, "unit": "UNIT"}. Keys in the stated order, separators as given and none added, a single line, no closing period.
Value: {"value": 3.2, "unit": "MPa"}
